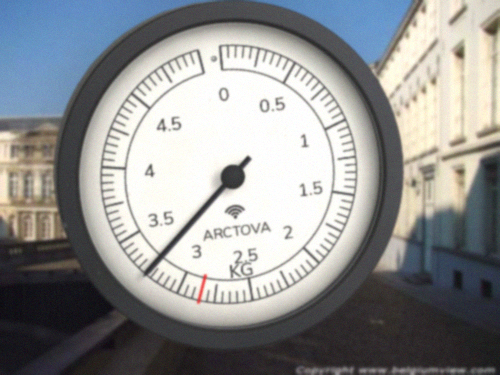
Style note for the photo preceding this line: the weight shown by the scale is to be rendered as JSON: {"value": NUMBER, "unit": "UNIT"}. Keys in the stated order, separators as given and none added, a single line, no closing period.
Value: {"value": 3.25, "unit": "kg"}
